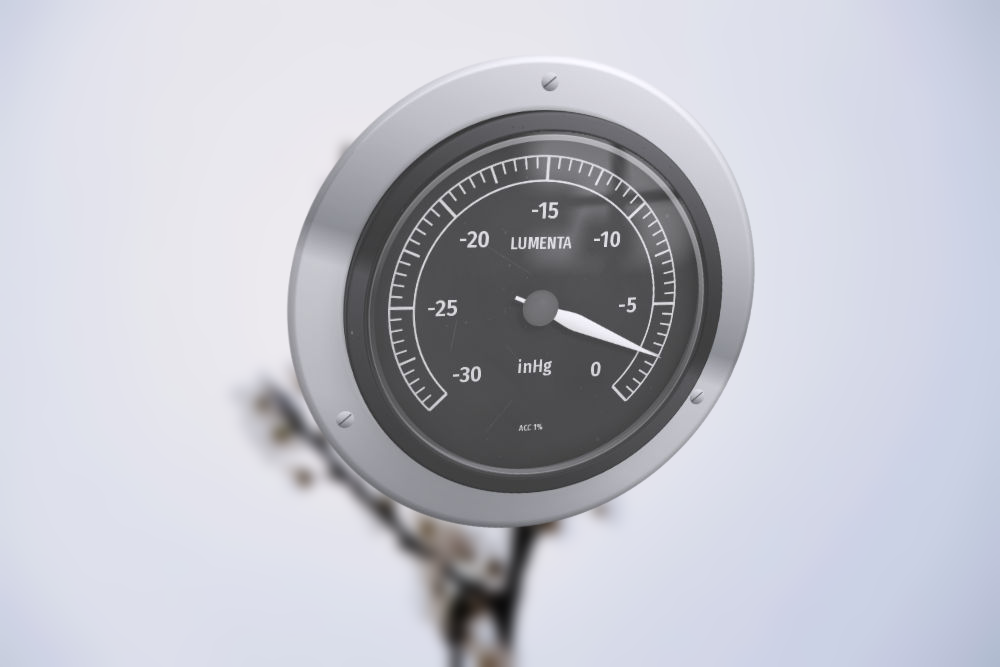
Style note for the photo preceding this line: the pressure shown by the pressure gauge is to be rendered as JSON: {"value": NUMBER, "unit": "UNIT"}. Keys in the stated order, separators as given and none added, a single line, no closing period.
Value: {"value": -2.5, "unit": "inHg"}
